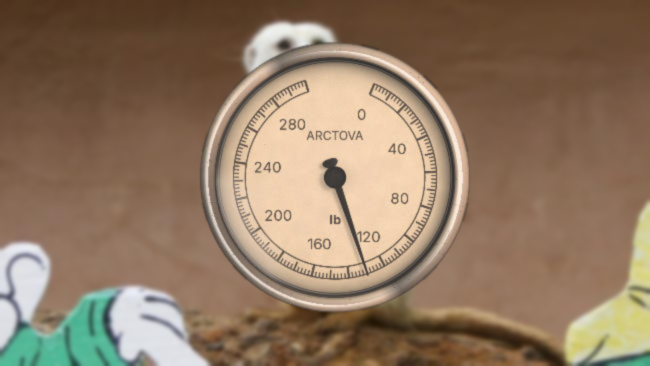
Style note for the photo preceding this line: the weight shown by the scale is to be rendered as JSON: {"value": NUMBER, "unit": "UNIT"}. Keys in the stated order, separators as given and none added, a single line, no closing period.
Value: {"value": 130, "unit": "lb"}
